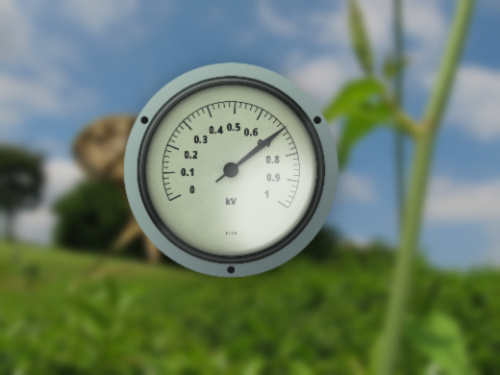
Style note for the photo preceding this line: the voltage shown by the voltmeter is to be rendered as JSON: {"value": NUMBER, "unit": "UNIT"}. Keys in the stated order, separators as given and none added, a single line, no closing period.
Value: {"value": 0.7, "unit": "kV"}
